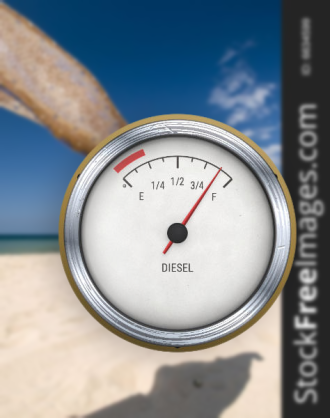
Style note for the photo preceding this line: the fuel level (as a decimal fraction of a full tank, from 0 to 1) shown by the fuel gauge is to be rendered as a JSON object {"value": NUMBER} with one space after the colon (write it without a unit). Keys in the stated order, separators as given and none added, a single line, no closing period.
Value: {"value": 0.875}
